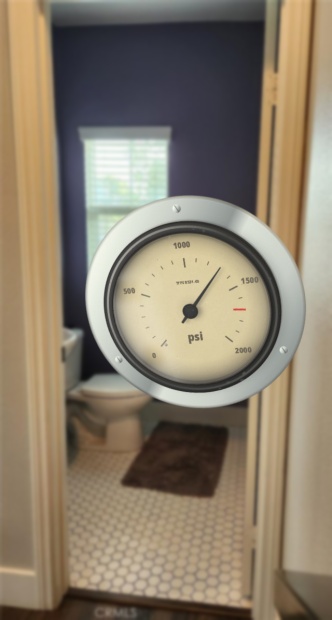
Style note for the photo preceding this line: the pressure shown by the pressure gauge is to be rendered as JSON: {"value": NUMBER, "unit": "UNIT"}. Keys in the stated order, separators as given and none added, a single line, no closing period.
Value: {"value": 1300, "unit": "psi"}
